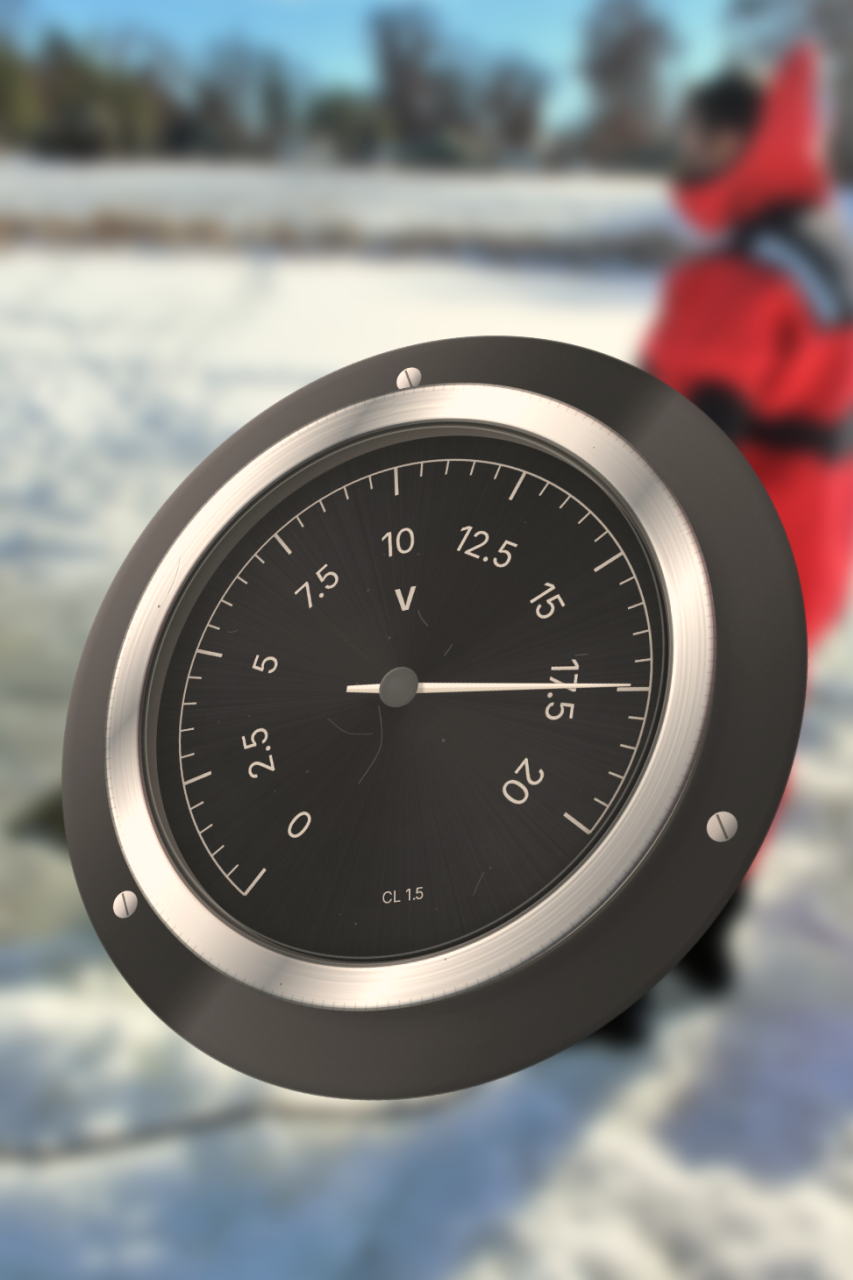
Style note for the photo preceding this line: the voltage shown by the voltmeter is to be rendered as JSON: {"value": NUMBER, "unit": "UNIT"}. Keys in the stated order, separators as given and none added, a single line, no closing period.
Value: {"value": 17.5, "unit": "V"}
